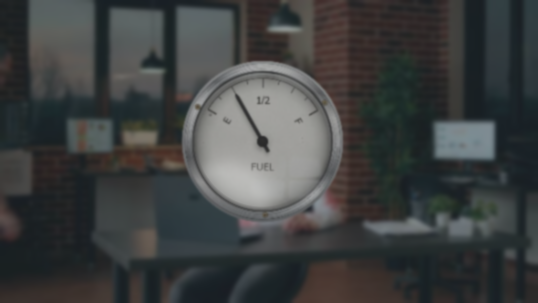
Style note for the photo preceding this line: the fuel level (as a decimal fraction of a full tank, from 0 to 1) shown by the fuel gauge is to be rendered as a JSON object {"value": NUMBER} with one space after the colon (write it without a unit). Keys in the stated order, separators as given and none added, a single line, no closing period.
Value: {"value": 0.25}
